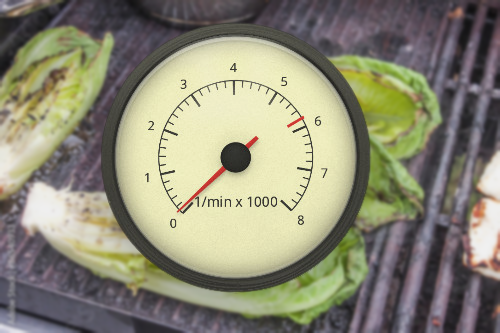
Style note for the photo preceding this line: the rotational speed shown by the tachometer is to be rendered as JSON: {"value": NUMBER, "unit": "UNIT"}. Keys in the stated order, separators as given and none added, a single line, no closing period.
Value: {"value": 100, "unit": "rpm"}
